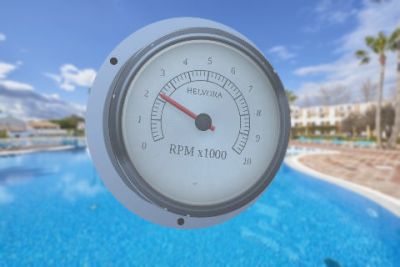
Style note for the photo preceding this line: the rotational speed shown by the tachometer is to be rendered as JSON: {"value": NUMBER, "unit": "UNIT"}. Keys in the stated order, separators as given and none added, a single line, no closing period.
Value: {"value": 2200, "unit": "rpm"}
